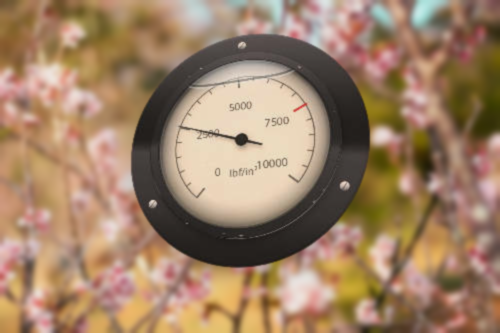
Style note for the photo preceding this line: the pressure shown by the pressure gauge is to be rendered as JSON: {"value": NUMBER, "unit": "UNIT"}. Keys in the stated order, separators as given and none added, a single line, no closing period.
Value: {"value": 2500, "unit": "psi"}
